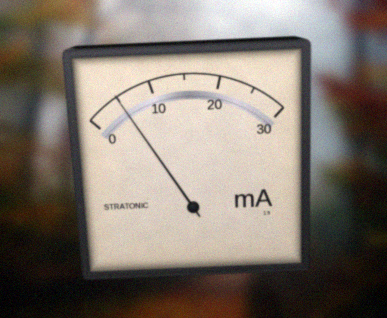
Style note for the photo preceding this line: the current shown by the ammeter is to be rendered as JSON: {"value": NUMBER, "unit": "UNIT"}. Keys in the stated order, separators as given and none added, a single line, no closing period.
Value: {"value": 5, "unit": "mA"}
